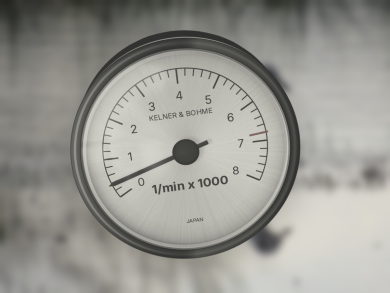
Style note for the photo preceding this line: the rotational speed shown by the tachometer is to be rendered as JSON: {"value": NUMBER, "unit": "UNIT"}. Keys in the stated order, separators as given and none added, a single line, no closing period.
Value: {"value": 400, "unit": "rpm"}
